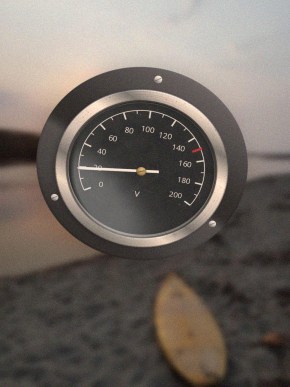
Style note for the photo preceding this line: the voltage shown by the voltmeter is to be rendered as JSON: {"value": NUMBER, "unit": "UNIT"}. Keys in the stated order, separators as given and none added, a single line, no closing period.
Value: {"value": 20, "unit": "V"}
